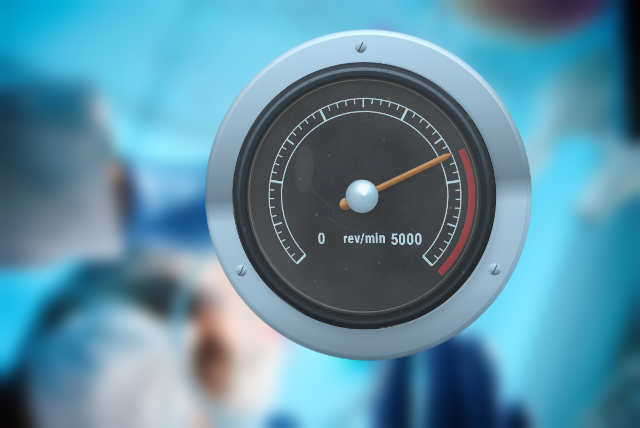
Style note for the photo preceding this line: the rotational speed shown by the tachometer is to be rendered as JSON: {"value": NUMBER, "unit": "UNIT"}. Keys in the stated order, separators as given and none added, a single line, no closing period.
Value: {"value": 3700, "unit": "rpm"}
